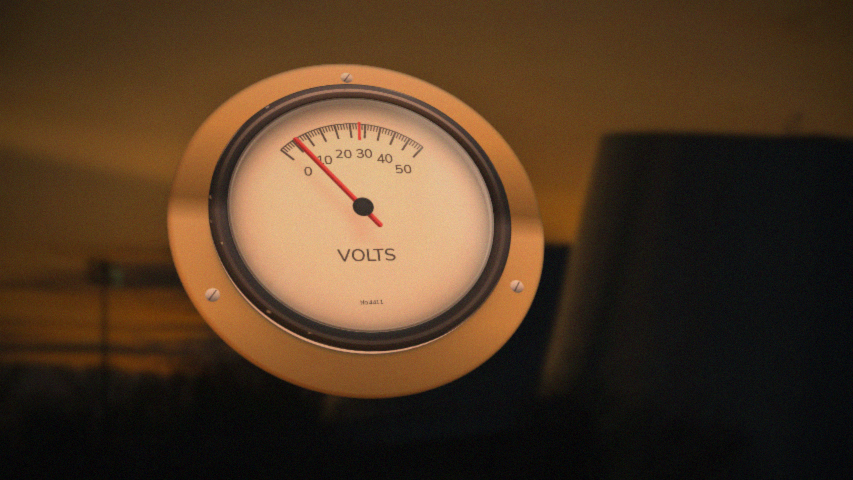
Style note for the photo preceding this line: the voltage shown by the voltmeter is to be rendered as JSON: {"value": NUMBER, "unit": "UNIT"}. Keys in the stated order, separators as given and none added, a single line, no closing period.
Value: {"value": 5, "unit": "V"}
